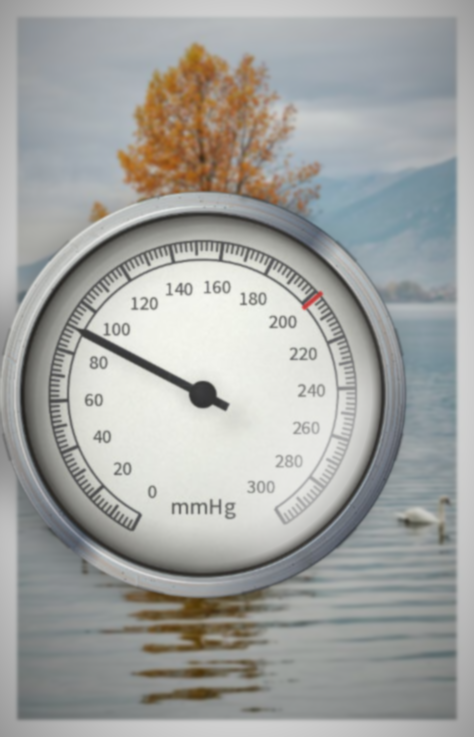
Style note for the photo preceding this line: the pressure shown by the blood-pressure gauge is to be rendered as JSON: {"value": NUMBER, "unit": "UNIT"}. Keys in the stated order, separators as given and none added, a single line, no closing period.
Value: {"value": 90, "unit": "mmHg"}
